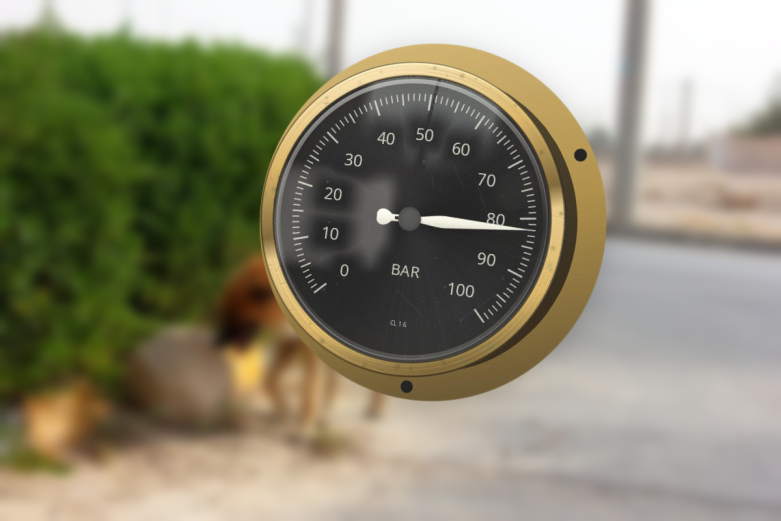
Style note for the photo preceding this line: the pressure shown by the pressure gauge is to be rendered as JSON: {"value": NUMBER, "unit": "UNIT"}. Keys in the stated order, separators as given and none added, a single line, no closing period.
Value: {"value": 82, "unit": "bar"}
